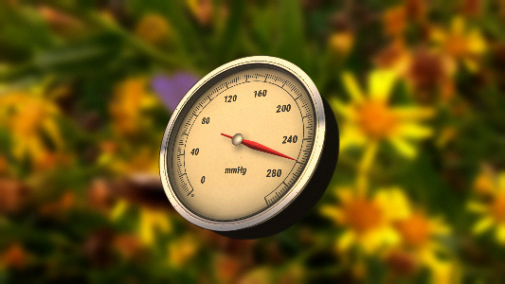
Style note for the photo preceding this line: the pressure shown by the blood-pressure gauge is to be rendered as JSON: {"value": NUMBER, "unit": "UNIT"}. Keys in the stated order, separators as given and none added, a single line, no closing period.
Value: {"value": 260, "unit": "mmHg"}
